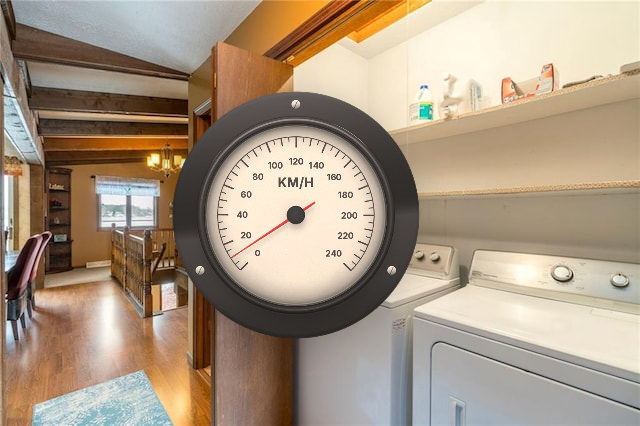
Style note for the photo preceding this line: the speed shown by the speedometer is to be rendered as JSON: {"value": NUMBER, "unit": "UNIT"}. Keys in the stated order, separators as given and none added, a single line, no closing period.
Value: {"value": 10, "unit": "km/h"}
